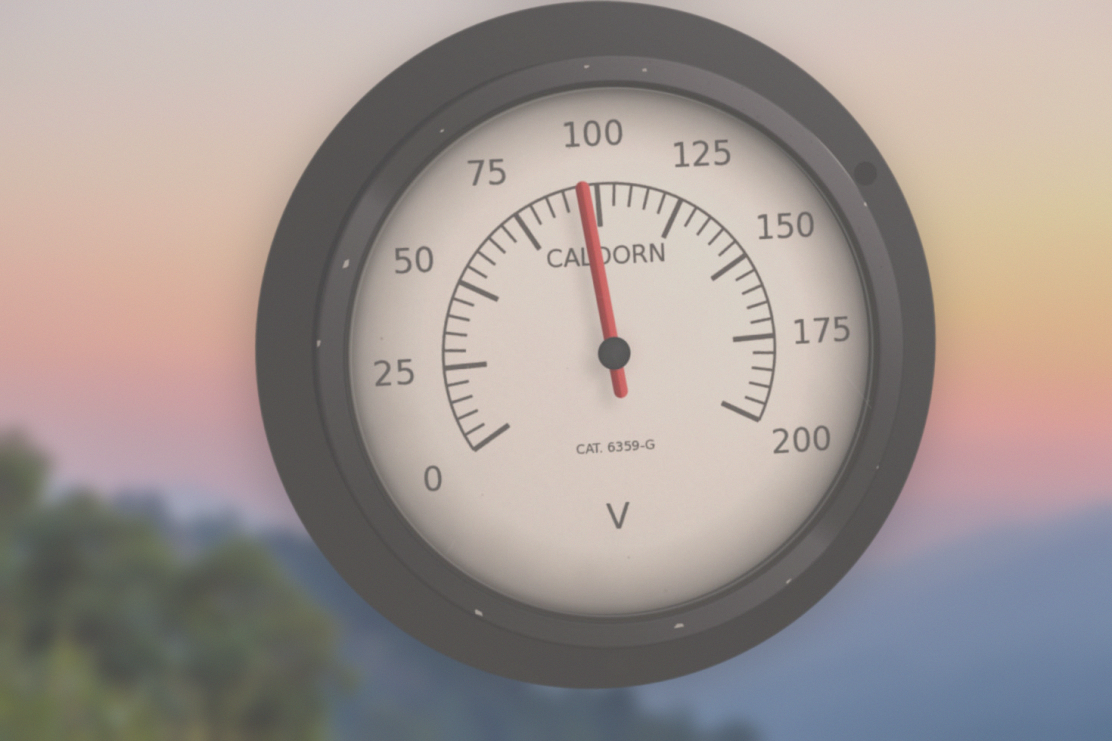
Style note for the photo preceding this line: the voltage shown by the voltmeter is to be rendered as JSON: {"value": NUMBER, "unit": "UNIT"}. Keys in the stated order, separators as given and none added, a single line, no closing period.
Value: {"value": 95, "unit": "V"}
